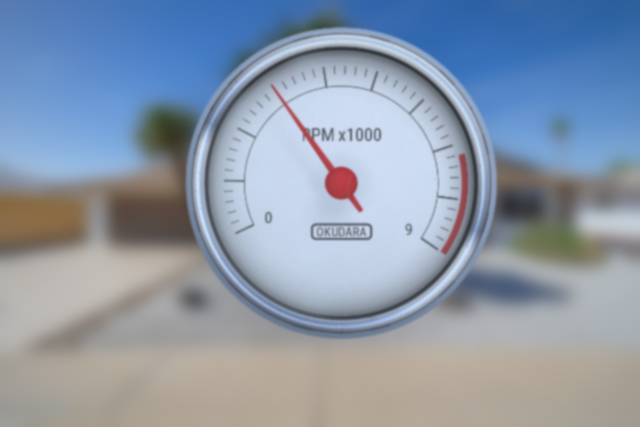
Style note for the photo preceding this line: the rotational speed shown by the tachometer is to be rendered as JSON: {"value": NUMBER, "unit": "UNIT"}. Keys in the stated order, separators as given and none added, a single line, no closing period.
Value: {"value": 3000, "unit": "rpm"}
